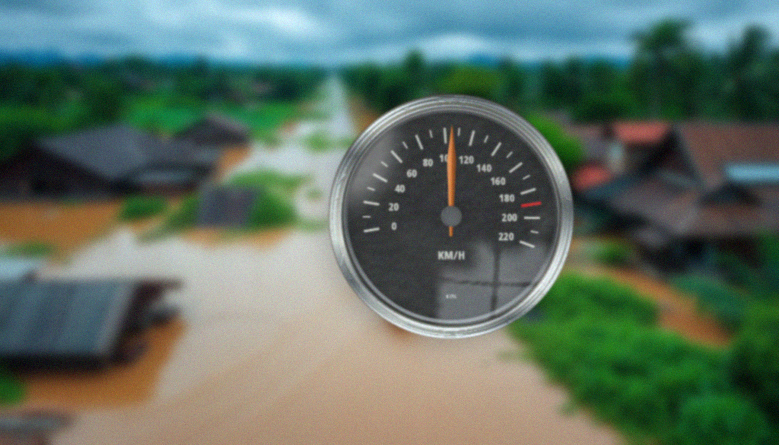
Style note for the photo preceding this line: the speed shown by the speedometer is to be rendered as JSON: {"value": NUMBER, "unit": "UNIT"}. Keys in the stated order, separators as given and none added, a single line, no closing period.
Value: {"value": 105, "unit": "km/h"}
